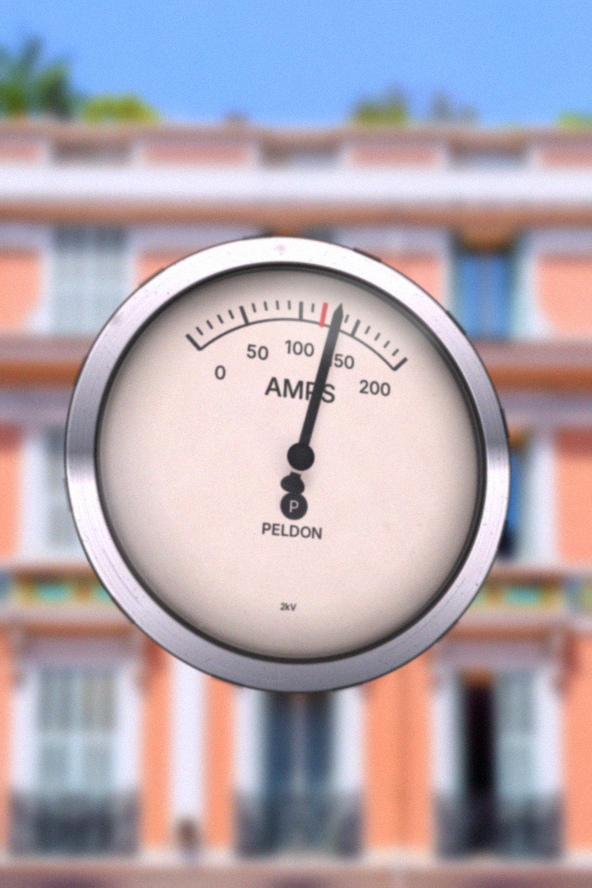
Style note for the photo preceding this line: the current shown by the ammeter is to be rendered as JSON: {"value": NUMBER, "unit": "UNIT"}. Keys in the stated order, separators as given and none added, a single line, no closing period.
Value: {"value": 130, "unit": "A"}
